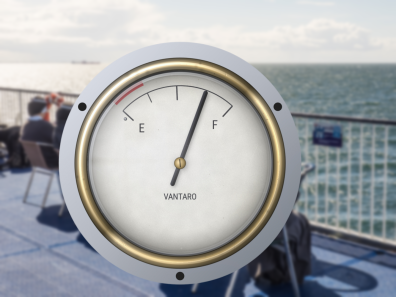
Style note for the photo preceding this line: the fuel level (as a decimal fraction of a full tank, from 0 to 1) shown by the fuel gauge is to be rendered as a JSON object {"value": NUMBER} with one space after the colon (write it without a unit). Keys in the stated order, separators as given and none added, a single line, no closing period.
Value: {"value": 0.75}
